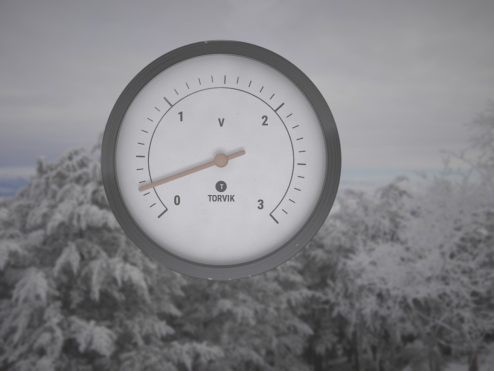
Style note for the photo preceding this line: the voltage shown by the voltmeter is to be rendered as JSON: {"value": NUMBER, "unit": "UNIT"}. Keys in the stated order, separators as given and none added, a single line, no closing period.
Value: {"value": 0.25, "unit": "V"}
